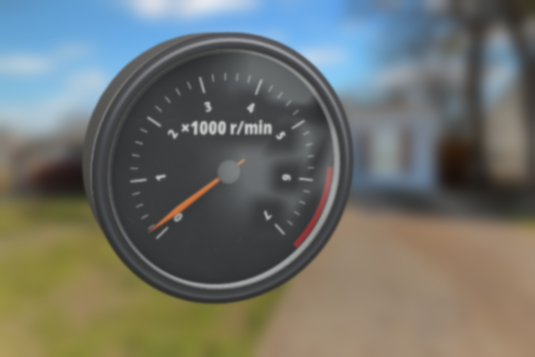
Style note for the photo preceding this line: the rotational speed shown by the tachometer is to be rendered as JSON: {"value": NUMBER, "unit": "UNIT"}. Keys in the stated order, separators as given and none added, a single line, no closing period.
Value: {"value": 200, "unit": "rpm"}
